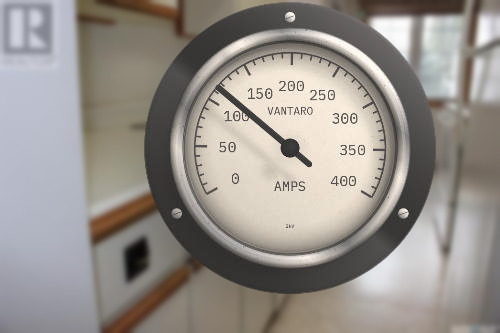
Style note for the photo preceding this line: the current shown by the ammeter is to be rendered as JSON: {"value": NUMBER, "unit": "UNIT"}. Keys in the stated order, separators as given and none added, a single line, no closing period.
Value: {"value": 115, "unit": "A"}
